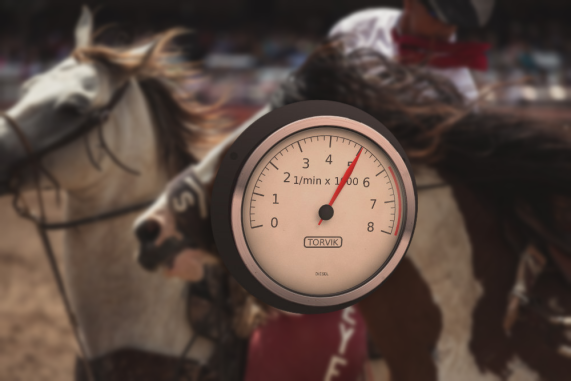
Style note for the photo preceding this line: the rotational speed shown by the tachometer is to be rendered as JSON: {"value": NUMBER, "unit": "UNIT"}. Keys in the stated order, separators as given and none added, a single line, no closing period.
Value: {"value": 5000, "unit": "rpm"}
